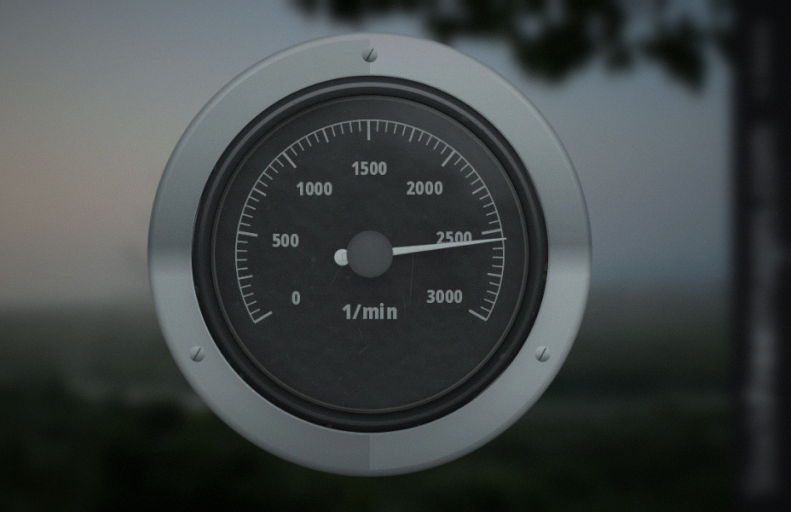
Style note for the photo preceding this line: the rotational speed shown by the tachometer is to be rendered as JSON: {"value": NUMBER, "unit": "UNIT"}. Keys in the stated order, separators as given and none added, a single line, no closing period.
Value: {"value": 2550, "unit": "rpm"}
